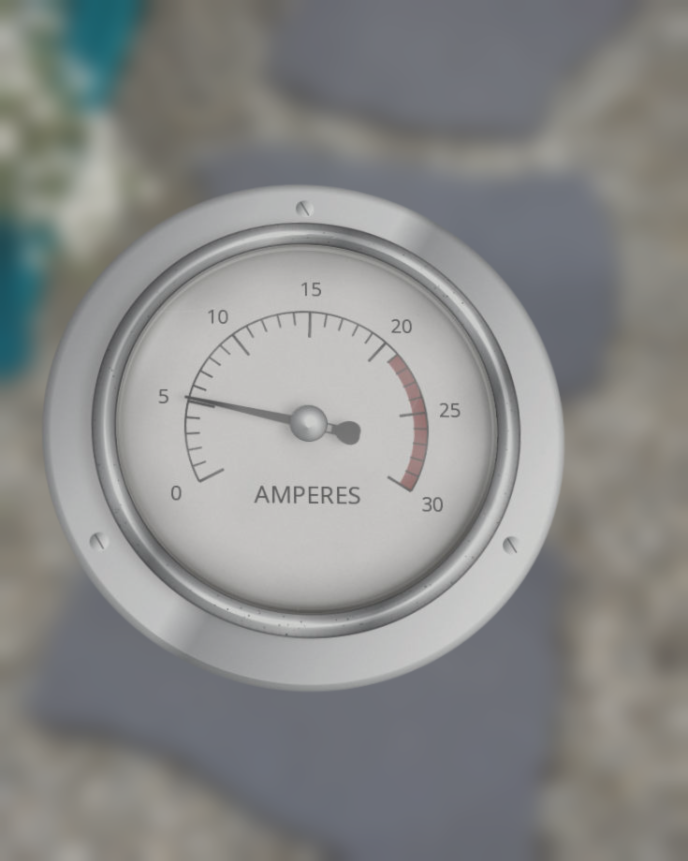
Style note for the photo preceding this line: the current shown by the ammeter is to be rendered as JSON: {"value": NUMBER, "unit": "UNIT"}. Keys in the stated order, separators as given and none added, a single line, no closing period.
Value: {"value": 5, "unit": "A"}
